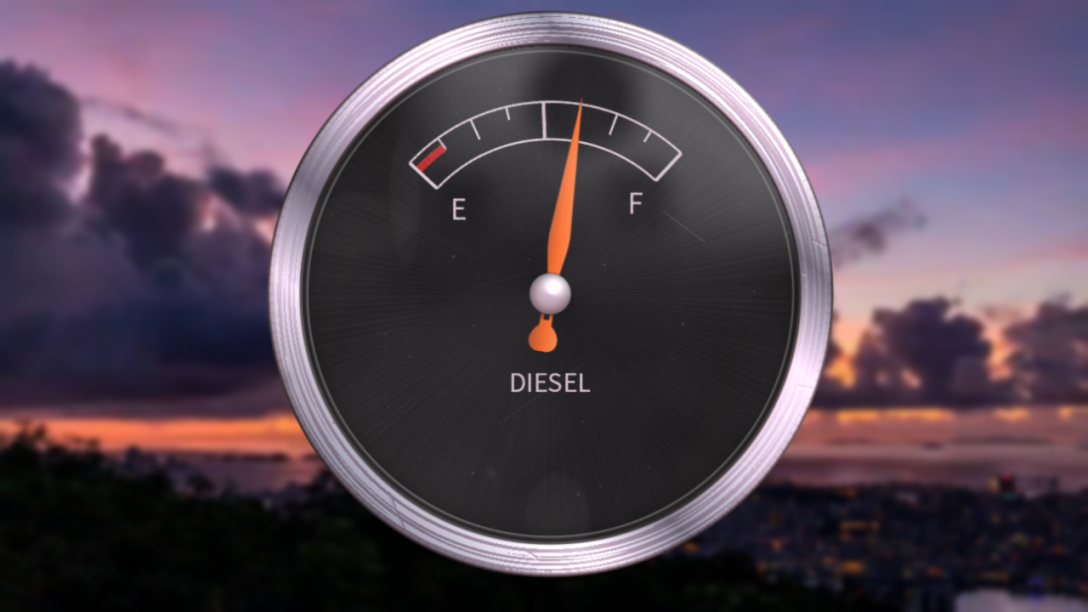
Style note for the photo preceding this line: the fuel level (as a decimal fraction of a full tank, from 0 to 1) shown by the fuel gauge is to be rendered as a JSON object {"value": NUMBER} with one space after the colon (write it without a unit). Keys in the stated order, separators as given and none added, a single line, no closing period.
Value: {"value": 0.625}
